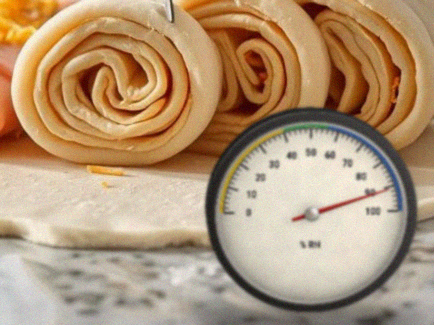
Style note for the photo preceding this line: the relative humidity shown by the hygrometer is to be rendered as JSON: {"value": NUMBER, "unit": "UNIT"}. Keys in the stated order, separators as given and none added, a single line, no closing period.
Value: {"value": 90, "unit": "%"}
